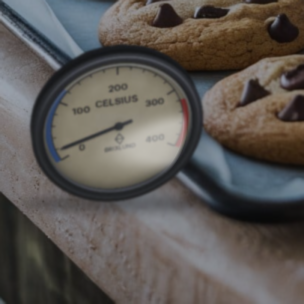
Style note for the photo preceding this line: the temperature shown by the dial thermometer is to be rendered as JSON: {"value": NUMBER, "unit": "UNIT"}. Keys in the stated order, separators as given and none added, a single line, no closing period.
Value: {"value": 20, "unit": "°C"}
